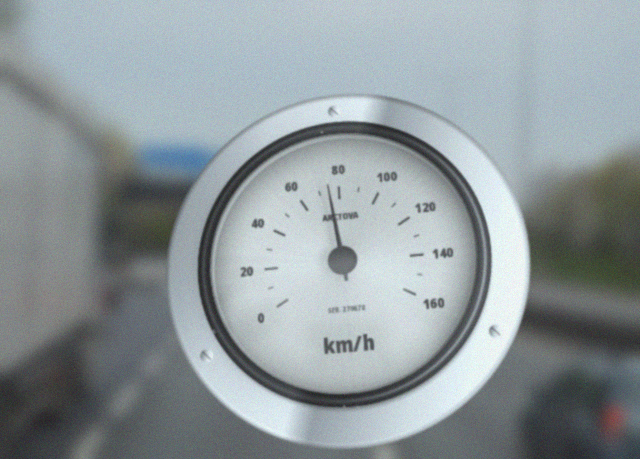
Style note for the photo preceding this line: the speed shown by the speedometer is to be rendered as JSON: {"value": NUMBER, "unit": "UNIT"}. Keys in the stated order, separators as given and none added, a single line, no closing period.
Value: {"value": 75, "unit": "km/h"}
